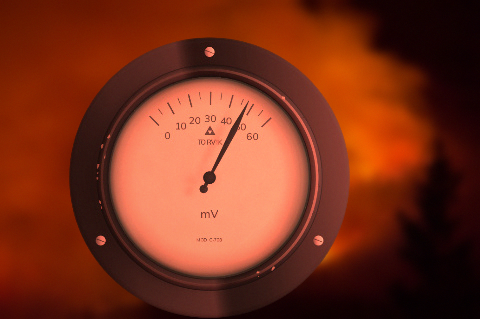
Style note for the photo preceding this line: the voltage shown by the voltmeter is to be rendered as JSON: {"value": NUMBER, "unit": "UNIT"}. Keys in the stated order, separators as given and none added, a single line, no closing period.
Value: {"value": 47.5, "unit": "mV"}
